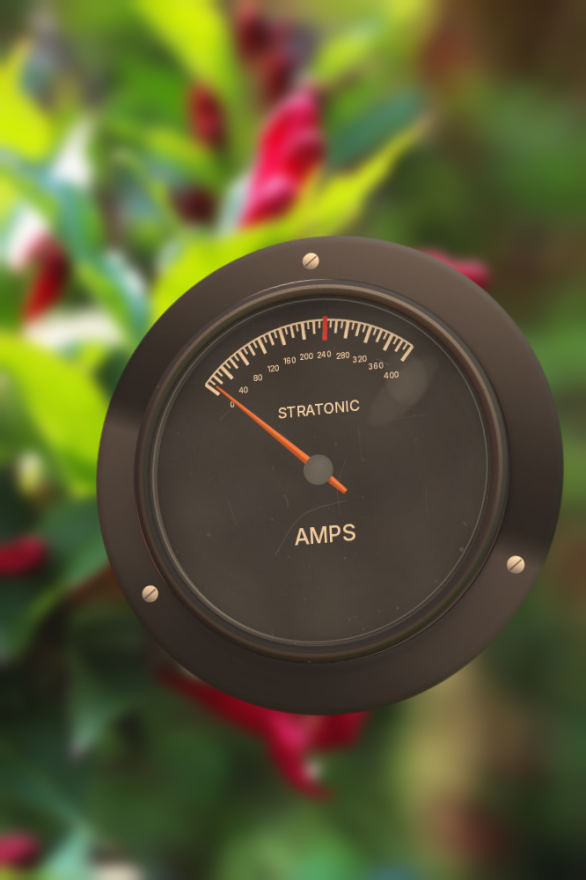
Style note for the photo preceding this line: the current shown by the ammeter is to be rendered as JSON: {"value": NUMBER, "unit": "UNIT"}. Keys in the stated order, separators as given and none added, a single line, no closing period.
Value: {"value": 10, "unit": "A"}
